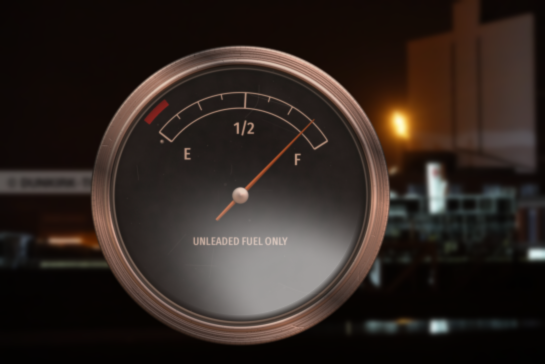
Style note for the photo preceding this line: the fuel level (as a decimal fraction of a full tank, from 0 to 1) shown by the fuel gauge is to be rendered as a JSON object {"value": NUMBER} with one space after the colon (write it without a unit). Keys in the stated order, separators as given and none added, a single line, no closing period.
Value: {"value": 0.875}
